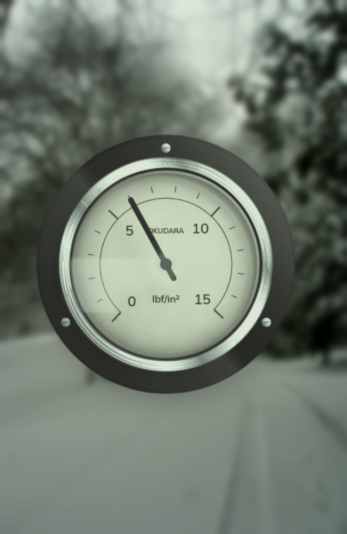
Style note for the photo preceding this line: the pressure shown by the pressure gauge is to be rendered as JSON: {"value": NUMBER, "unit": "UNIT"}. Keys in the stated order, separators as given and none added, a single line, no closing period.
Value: {"value": 6, "unit": "psi"}
